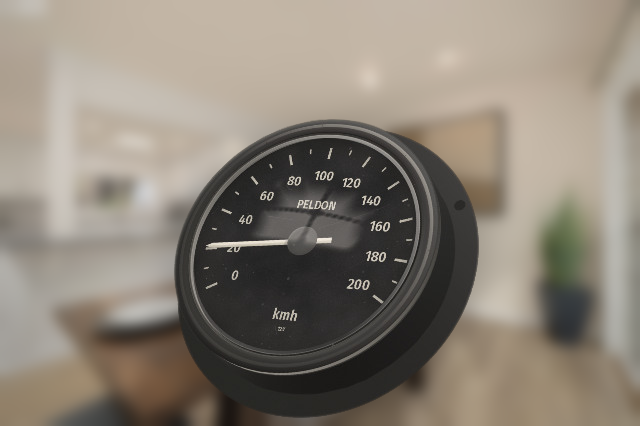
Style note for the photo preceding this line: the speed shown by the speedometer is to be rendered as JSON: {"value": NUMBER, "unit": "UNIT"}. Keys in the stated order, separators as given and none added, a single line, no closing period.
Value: {"value": 20, "unit": "km/h"}
